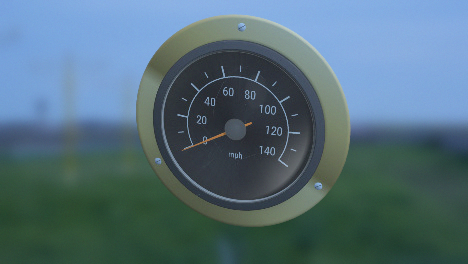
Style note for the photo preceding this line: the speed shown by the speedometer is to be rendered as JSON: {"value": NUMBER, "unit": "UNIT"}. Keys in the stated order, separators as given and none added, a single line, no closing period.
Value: {"value": 0, "unit": "mph"}
